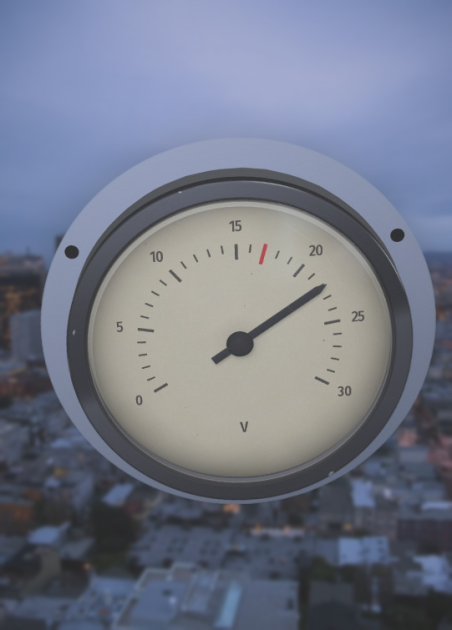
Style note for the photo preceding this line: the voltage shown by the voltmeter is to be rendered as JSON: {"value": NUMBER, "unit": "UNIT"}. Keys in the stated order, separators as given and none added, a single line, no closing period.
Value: {"value": 22, "unit": "V"}
